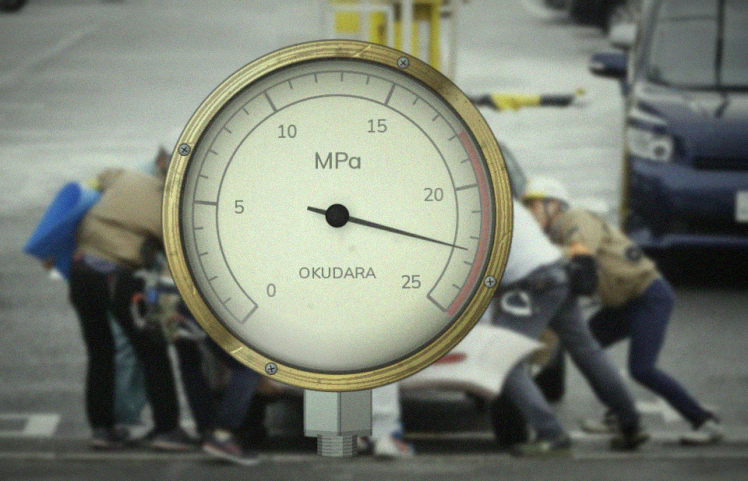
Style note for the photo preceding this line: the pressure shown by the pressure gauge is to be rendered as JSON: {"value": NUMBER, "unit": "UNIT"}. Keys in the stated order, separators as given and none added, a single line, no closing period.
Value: {"value": 22.5, "unit": "MPa"}
